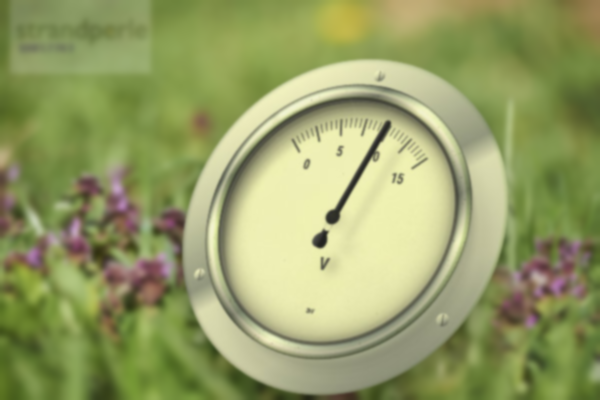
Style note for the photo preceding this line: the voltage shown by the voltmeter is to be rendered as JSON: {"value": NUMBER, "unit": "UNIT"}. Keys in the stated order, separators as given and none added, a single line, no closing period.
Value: {"value": 10, "unit": "V"}
